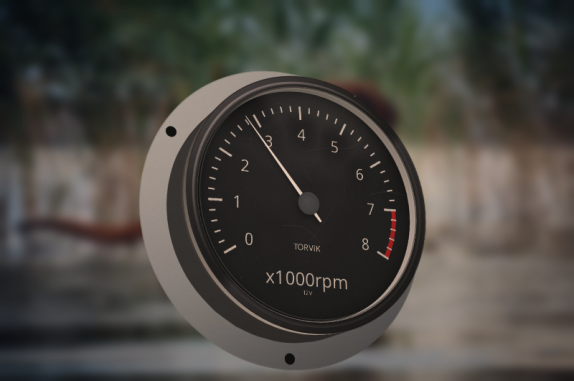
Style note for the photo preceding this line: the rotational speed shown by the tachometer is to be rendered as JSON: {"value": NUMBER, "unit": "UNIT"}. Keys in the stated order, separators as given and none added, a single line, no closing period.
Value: {"value": 2800, "unit": "rpm"}
